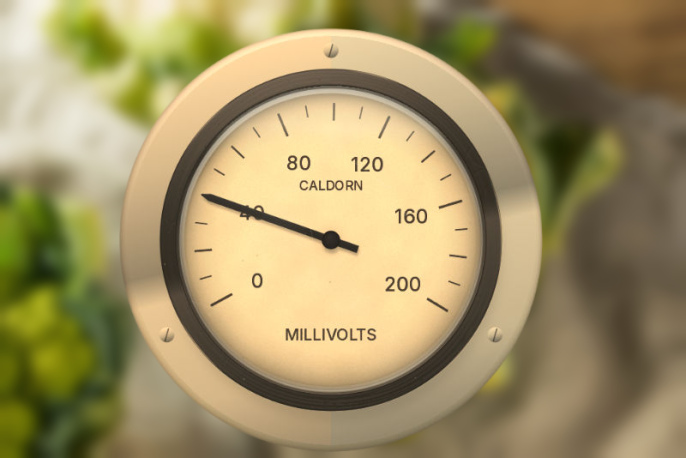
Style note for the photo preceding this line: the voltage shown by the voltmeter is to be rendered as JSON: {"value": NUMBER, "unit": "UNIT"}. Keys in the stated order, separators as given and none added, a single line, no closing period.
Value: {"value": 40, "unit": "mV"}
